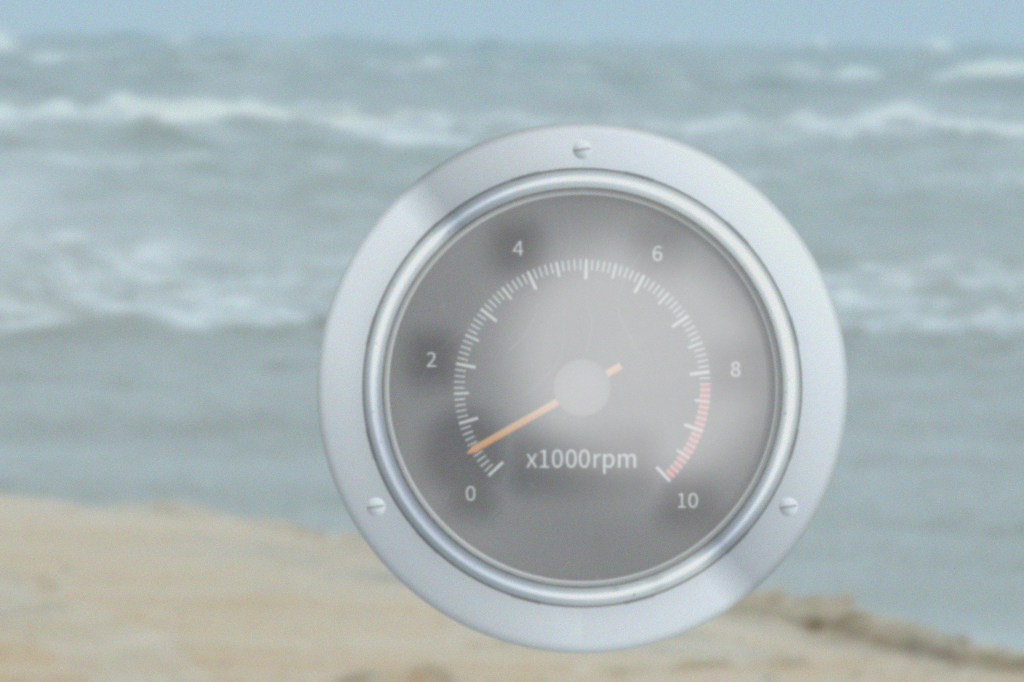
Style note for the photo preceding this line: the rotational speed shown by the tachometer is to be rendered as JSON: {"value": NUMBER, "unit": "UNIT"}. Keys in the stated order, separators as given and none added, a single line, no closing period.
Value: {"value": 500, "unit": "rpm"}
